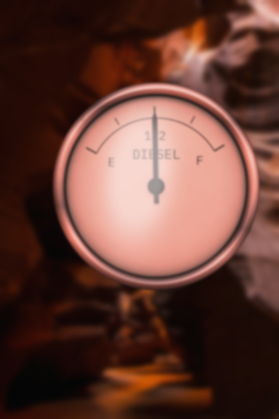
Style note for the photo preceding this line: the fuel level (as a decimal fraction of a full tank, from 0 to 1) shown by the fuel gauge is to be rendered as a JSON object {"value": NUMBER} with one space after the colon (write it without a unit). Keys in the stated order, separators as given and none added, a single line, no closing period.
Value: {"value": 0.5}
